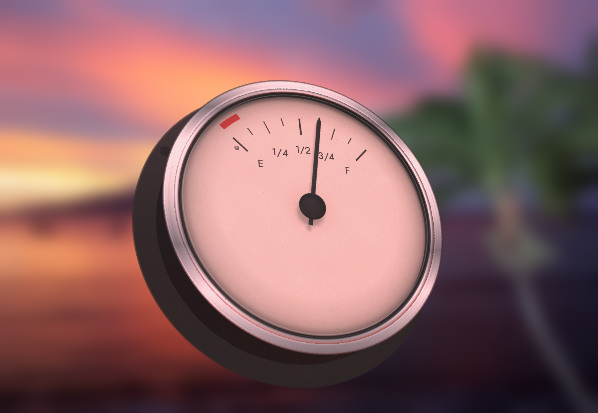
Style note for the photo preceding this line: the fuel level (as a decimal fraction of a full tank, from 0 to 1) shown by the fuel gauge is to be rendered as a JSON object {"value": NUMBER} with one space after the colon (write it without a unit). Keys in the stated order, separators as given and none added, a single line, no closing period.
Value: {"value": 0.625}
